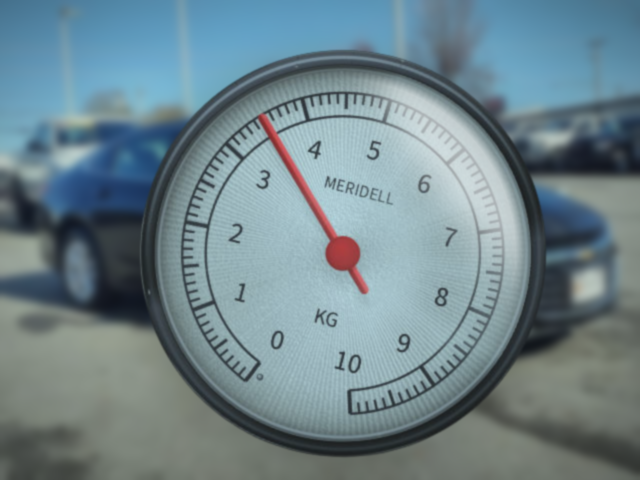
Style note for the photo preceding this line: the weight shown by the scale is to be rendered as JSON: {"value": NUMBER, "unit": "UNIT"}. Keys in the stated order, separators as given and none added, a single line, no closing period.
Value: {"value": 3.5, "unit": "kg"}
